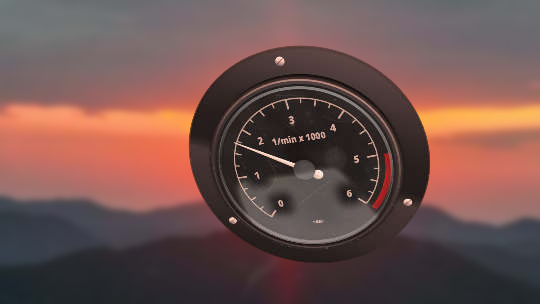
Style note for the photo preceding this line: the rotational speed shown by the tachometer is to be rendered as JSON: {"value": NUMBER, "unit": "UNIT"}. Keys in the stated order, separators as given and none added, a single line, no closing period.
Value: {"value": 1750, "unit": "rpm"}
